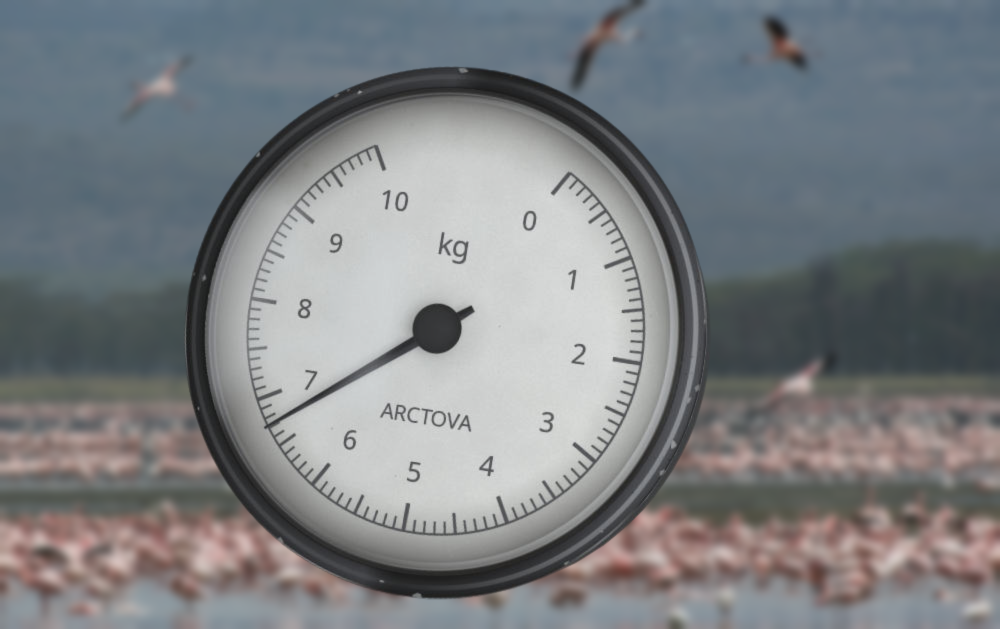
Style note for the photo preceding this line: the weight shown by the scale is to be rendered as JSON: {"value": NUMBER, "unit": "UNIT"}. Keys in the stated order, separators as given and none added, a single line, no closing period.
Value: {"value": 6.7, "unit": "kg"}
